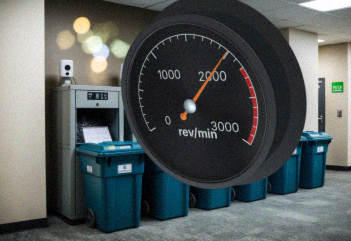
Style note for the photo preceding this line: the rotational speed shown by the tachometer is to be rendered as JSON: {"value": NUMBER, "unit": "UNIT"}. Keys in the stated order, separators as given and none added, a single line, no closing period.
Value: {"value": 2000, "unit": "rpm"}
